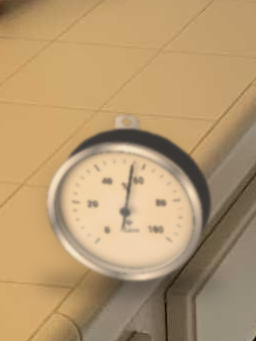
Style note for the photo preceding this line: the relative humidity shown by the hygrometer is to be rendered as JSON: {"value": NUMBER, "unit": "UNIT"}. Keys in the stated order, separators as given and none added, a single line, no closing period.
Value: {"value": 56, "unit": "%"}
